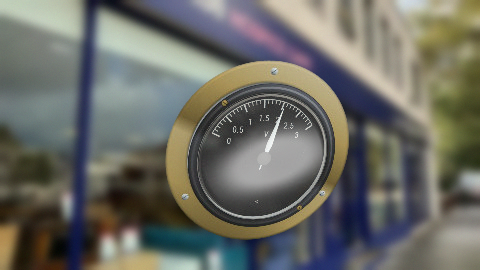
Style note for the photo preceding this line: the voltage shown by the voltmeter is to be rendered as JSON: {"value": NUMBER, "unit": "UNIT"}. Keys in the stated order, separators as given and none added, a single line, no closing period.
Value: {"value": 2, "unit": "V"}
